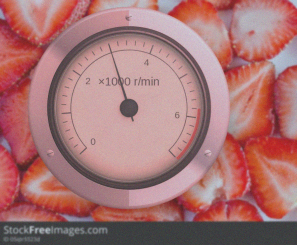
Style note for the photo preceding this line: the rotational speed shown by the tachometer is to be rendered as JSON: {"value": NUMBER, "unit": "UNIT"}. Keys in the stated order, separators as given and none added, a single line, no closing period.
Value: {"value": 3000, "unit": "rpm"}
